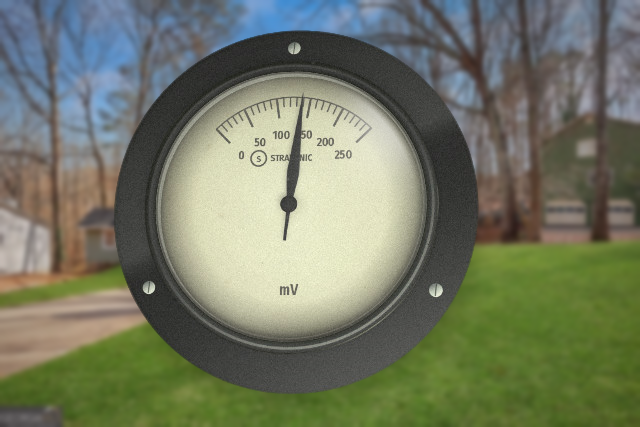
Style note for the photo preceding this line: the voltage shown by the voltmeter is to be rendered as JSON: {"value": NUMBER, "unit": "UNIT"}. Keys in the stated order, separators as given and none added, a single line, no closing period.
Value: {"value": 140, "unit": "mV"}
